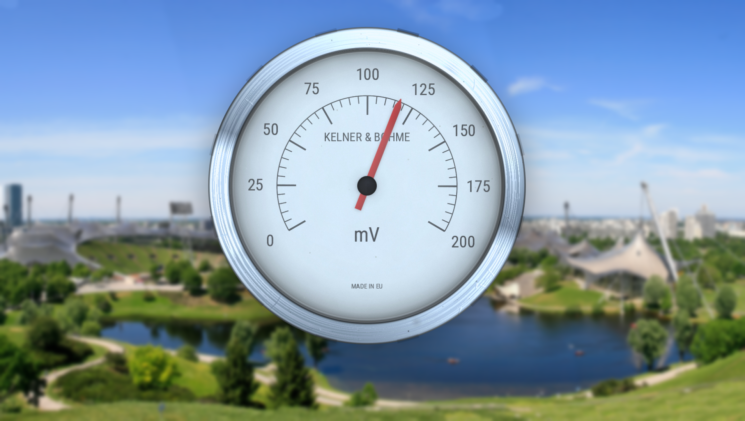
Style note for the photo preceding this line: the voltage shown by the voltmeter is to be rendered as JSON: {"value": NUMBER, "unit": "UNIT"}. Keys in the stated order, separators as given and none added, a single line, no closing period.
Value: {"value": 117.5, "unit": "mV"}
